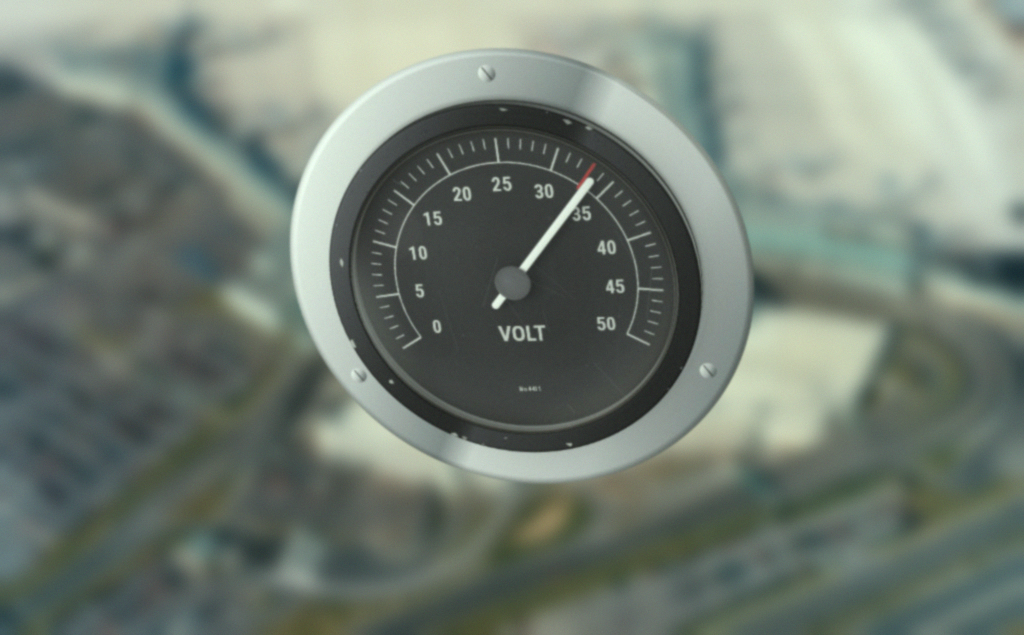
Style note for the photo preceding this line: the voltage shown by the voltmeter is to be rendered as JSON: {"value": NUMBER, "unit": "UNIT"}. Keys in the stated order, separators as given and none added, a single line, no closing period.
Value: {"value": 33.5, "unit": "V"}
